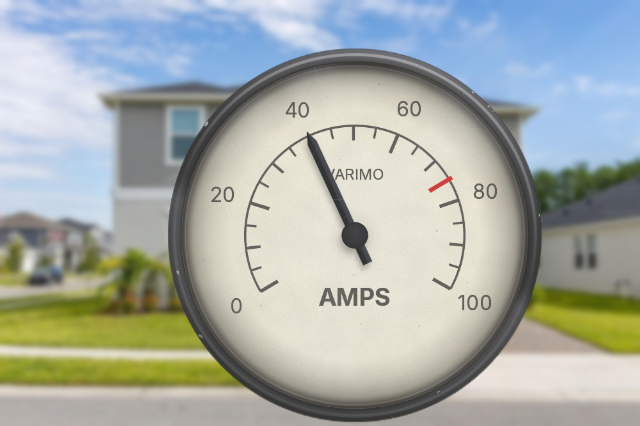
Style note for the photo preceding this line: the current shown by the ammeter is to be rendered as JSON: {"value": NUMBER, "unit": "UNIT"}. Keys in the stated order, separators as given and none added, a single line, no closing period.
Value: {"value": 40, "unit": "A"}
